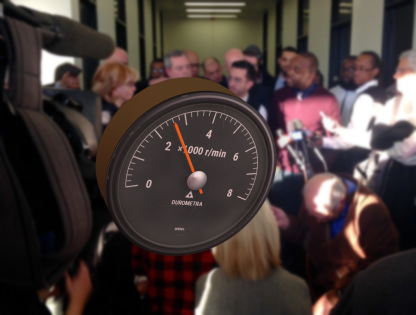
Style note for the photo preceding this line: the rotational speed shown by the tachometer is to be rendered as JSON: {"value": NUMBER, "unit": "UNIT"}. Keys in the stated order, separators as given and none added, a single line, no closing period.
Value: {"value": 2600, "unit": "rpm"}
